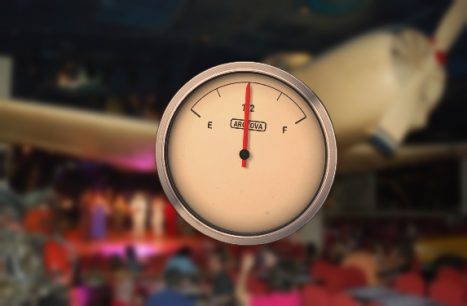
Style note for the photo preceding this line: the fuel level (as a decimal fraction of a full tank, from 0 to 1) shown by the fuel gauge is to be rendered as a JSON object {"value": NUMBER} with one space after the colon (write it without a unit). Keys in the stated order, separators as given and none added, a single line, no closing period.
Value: {"value": 0.5}
